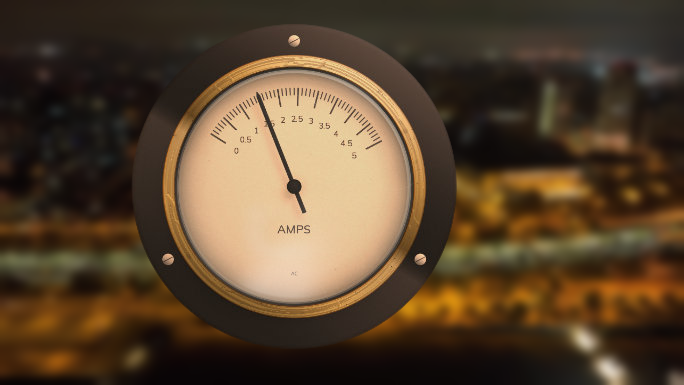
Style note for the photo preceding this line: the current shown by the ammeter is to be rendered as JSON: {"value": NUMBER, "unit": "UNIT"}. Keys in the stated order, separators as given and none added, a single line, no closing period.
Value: {"value": 1.5, "unit": "A"}
